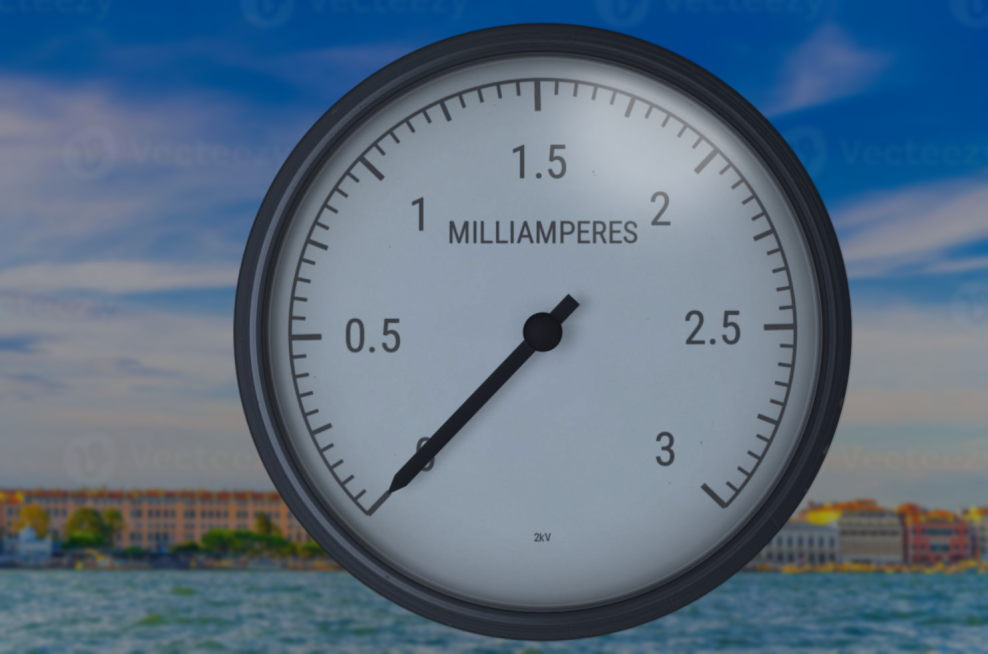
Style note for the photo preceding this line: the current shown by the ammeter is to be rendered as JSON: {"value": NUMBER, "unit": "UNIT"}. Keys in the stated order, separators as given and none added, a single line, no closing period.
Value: {"value": 0, "unit": "mA"}
